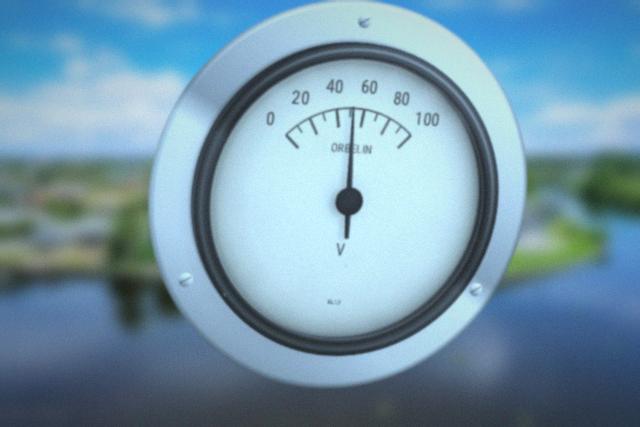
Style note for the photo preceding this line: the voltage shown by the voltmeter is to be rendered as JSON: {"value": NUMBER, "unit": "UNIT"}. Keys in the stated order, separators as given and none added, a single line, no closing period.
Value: {"value": 50, "unit": "V"}
